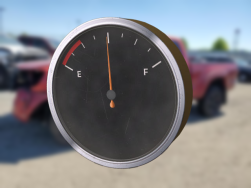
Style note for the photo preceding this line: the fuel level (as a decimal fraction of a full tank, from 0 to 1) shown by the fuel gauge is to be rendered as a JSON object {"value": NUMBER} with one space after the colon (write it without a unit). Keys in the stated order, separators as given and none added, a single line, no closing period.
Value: {"value": 0.5}
